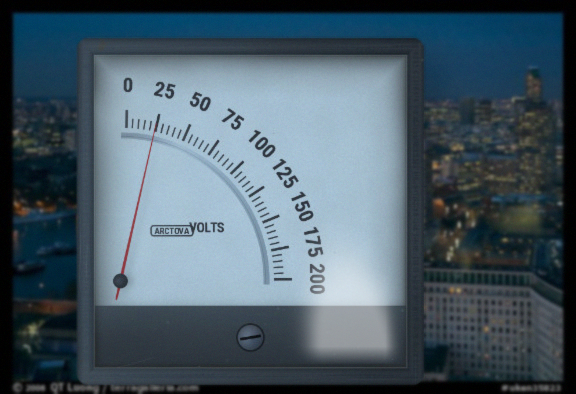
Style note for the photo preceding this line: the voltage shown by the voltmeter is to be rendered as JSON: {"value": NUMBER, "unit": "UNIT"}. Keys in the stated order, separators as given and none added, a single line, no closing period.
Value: {"value": 25, "unit": "V"}
